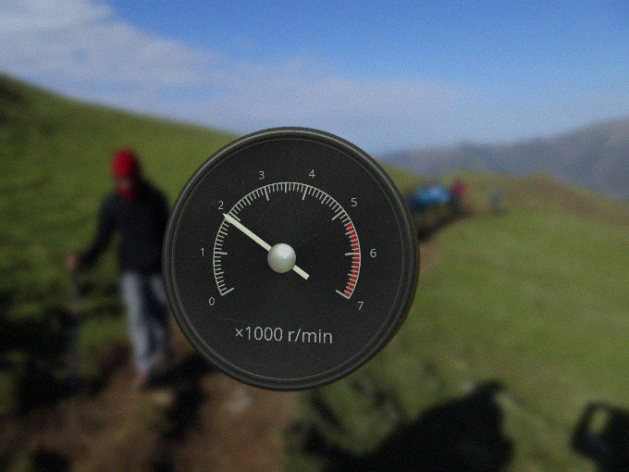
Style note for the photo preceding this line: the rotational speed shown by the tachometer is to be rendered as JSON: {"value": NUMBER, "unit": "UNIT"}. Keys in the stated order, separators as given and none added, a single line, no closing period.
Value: {"value": 1900, "unit": "rpm"}
